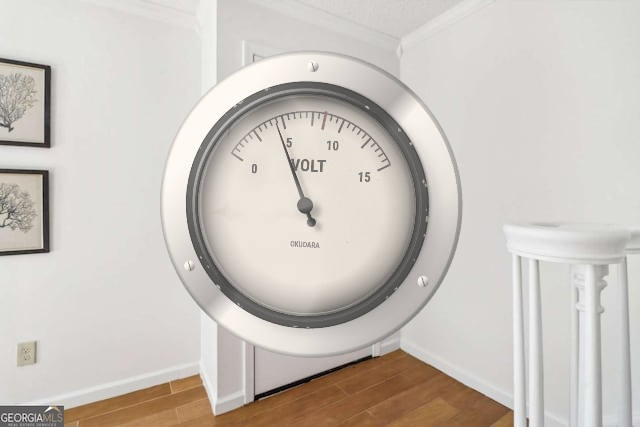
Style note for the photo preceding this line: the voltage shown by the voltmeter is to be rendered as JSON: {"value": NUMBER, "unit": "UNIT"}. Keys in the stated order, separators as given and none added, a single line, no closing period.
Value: {"value": 4.5, "unit": "V"}
